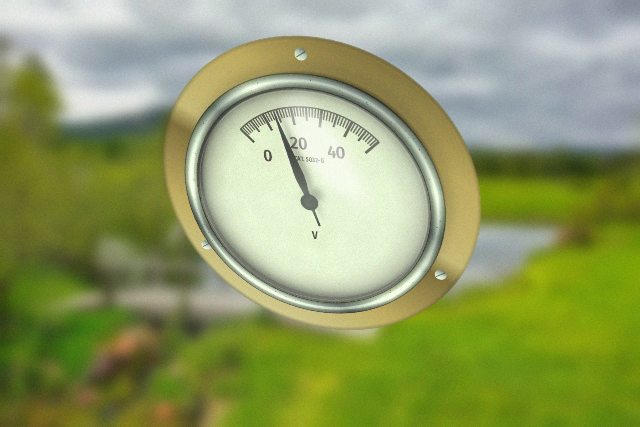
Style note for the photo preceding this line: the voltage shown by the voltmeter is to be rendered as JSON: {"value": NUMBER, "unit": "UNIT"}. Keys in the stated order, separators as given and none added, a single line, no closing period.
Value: {"value": 15, "unit": "V"}
